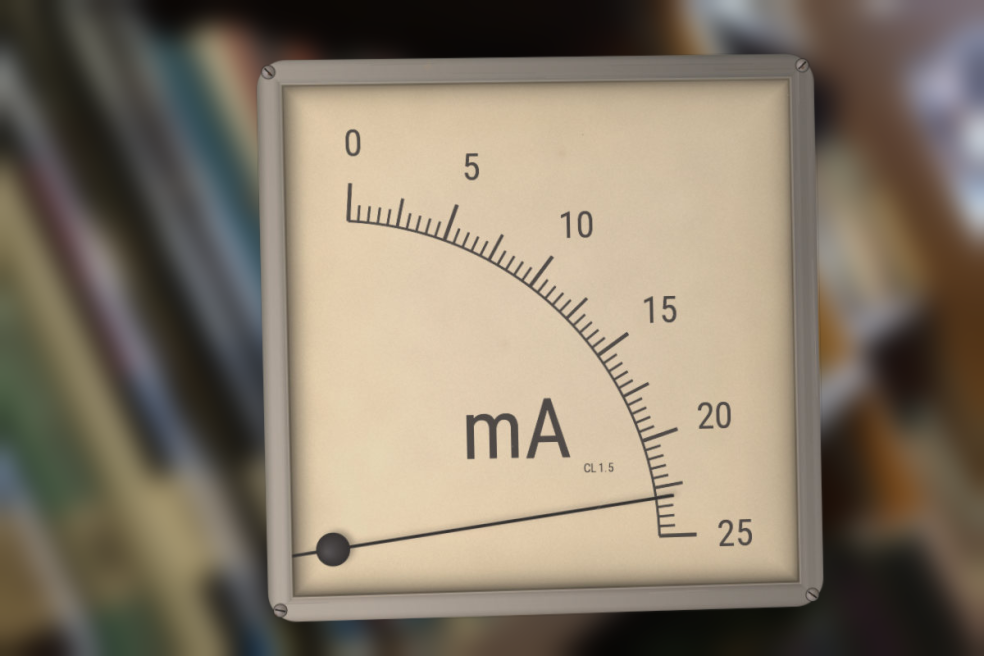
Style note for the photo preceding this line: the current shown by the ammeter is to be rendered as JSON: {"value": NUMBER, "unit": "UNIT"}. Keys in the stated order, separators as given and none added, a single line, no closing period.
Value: {"value": 23, "unit": "mA"}
